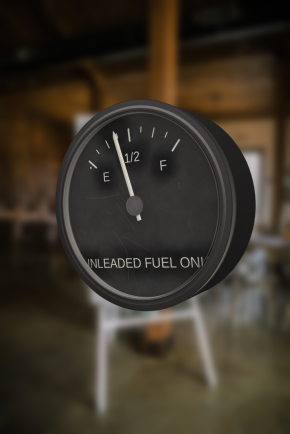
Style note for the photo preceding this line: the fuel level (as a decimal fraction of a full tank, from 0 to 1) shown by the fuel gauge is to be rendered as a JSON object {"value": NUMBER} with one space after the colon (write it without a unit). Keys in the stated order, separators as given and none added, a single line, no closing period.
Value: {"value": 0.375}
